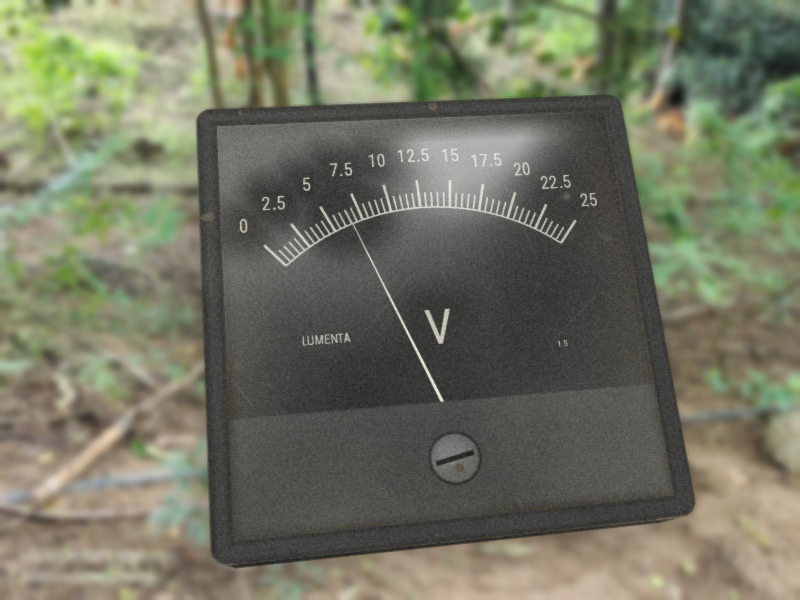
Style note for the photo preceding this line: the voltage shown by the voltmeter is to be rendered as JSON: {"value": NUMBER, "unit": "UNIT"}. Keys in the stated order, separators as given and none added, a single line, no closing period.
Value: {"value": 6.5, "unit": "V"}
